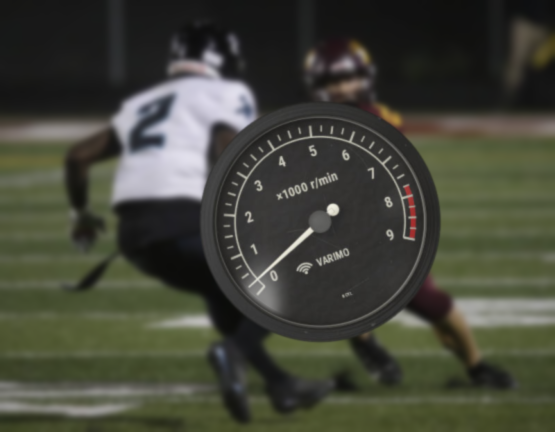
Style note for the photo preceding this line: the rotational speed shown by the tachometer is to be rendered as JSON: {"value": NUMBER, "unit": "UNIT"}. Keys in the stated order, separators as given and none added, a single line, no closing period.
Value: {"value": 250, "unit": "rpm"}
